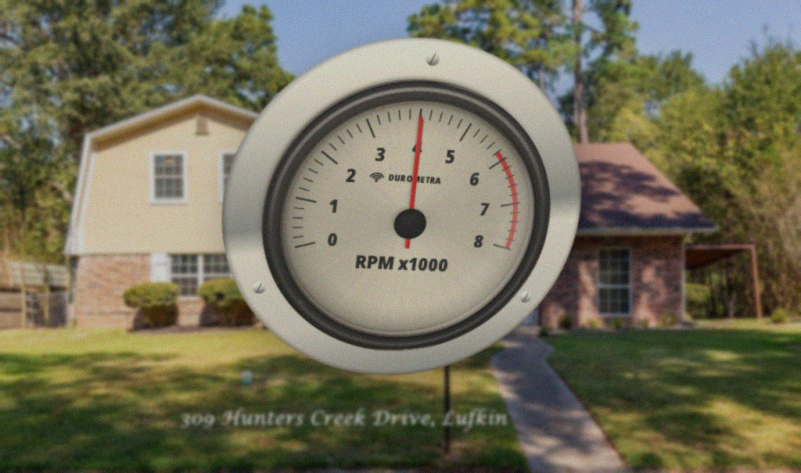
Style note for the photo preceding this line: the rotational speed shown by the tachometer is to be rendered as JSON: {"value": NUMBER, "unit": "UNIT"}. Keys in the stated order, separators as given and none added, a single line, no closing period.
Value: {"value": 4000, "unit": "rpm"}
